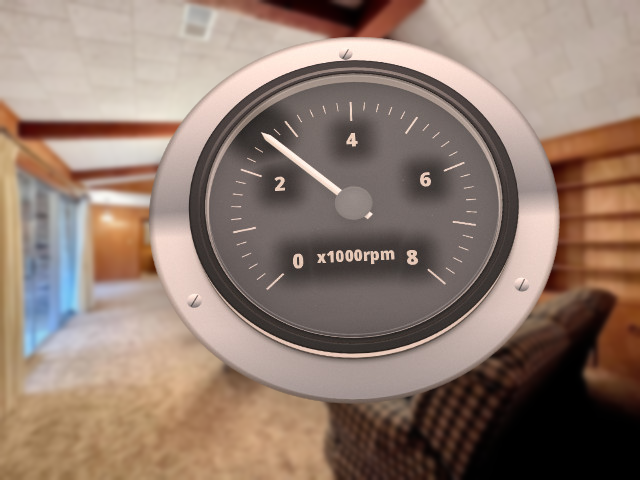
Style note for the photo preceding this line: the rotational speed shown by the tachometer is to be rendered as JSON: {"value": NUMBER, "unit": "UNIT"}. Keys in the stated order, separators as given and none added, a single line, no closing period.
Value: {"value": 2600, "unit": "rpm"}
